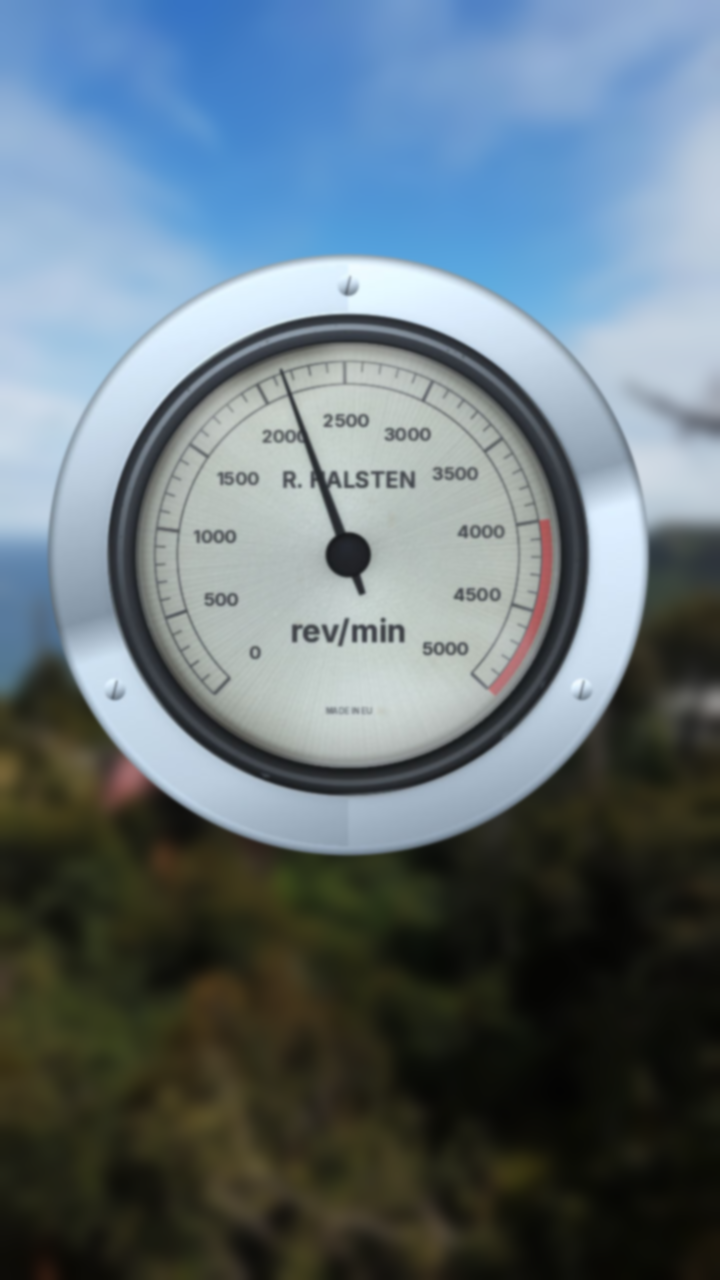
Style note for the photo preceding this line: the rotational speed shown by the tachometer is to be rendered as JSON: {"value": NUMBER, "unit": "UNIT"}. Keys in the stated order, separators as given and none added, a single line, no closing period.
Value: {"value": 2150, "unit": "rpm"}
